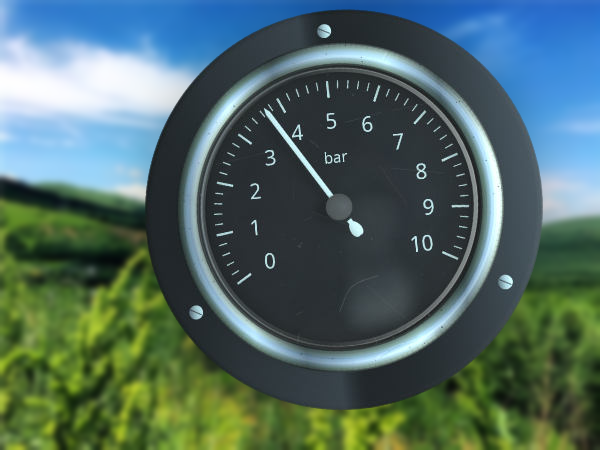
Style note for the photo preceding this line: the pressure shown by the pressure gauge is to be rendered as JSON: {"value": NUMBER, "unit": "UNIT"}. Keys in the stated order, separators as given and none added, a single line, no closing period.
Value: {"value": 3.7, "unit": "bar"}
